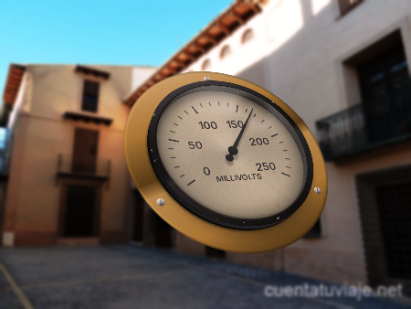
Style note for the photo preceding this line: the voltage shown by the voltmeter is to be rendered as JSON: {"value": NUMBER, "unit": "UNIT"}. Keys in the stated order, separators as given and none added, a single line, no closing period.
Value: {"value": 165, "unit": "mV"}
